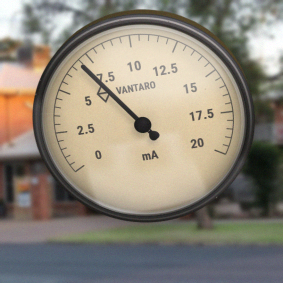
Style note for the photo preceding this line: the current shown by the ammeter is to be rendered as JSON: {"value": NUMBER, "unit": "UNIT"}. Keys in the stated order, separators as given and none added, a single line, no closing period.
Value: {"value": 7, "unit": "mA"}
